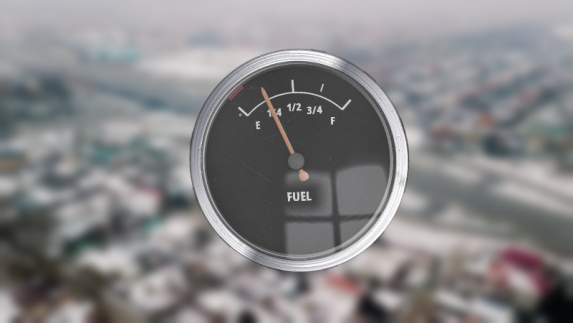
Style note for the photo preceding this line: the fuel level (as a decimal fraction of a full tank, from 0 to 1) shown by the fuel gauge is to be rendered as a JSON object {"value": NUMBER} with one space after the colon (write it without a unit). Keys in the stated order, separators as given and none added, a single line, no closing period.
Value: {"value": 0.25}
